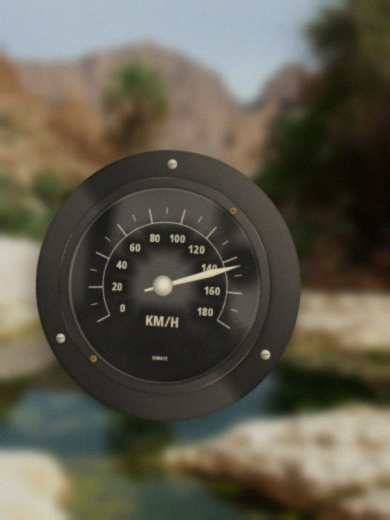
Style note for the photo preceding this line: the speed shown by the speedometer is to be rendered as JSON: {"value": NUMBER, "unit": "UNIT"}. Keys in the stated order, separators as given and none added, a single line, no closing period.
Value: {"value": 145, "unit": "km/h"}
